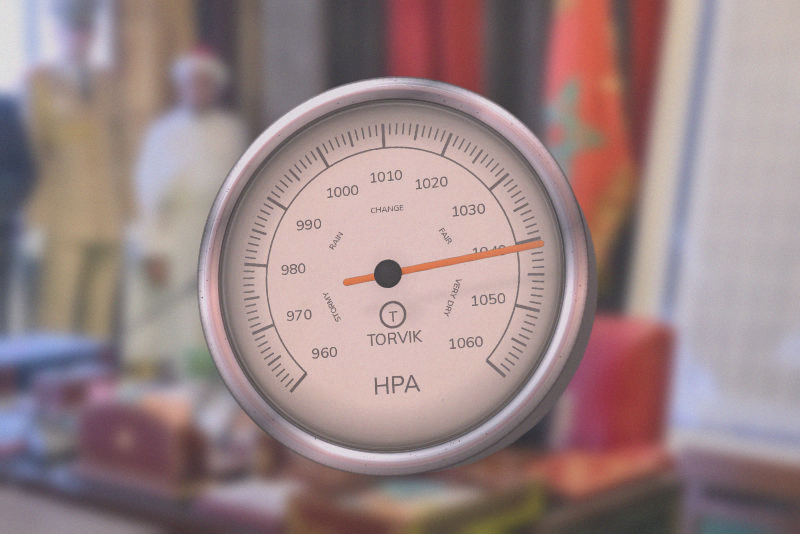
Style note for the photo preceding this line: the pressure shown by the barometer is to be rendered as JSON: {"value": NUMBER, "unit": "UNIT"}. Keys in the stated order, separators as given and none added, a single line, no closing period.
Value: {"value": 1041, "unit": "hPa"}
